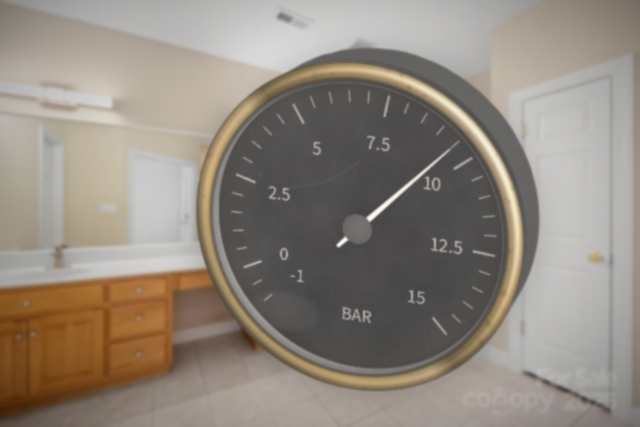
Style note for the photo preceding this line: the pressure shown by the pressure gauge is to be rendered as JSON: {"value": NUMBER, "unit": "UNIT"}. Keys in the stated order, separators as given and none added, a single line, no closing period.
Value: {"value": 9.5, "unit": "bar"}
